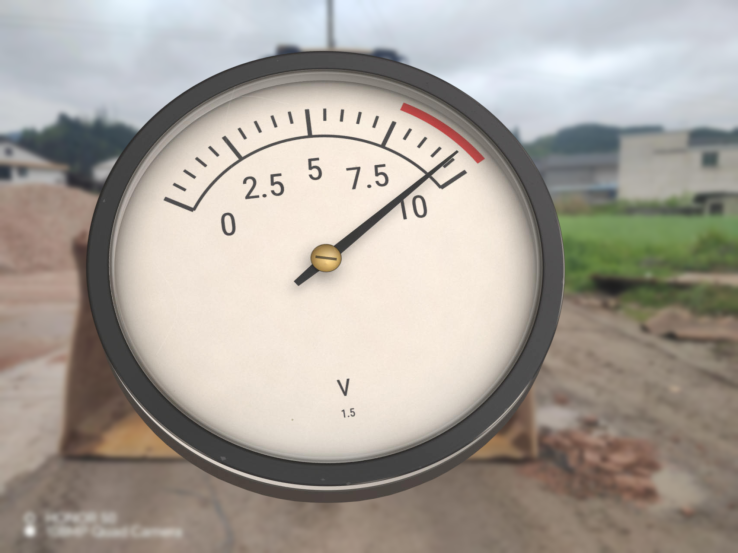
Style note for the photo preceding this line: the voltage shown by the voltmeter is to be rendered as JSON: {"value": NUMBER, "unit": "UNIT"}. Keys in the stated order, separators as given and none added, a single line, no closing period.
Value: {"value": 9.5, "unit": "V"}
